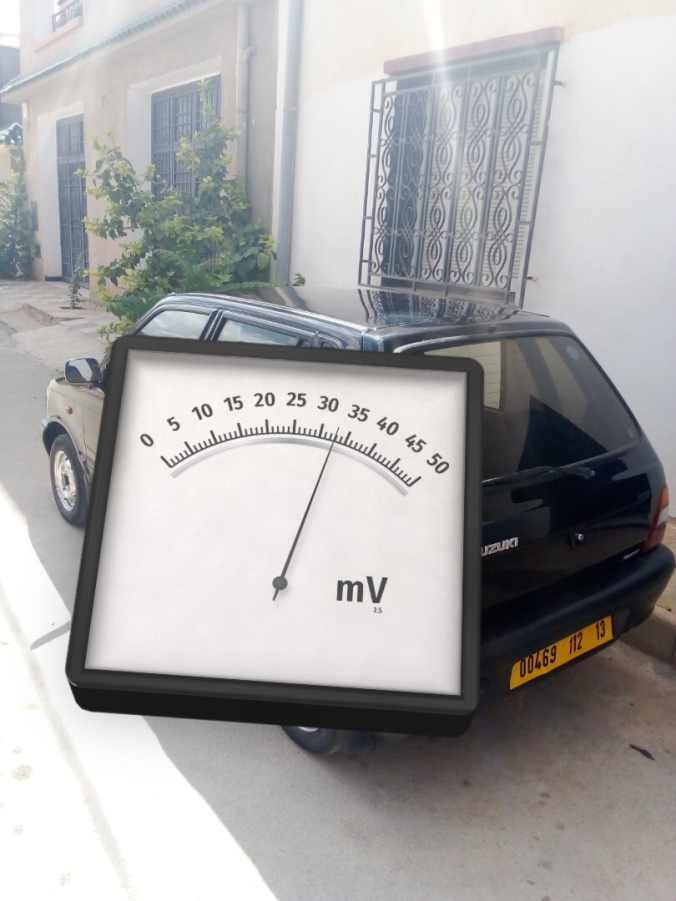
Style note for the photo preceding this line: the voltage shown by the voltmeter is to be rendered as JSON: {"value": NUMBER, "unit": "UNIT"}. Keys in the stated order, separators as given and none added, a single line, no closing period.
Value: {"value": 33, "unit": "mV"}
